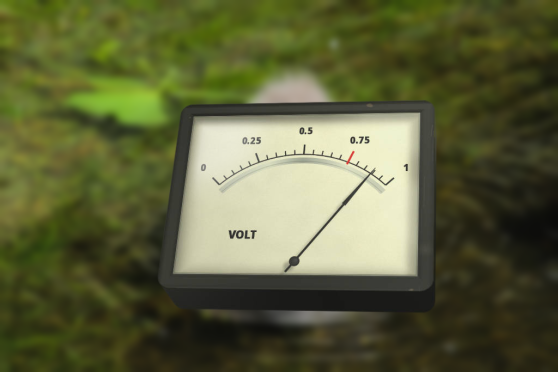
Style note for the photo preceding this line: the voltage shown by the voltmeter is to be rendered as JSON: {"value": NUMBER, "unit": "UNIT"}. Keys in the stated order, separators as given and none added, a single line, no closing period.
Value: {"value": 0.9, "unit": "V"}
